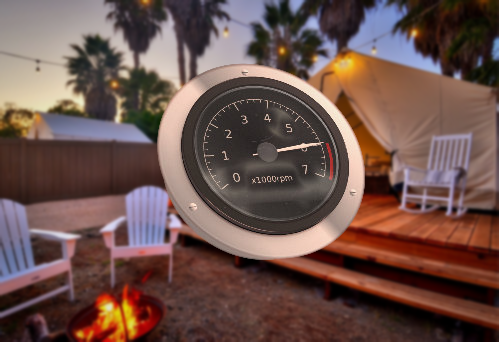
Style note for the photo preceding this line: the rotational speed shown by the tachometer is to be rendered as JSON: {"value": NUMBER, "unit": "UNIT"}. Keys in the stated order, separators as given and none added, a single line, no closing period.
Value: {"value": 6000, "unit": "rpm"}
